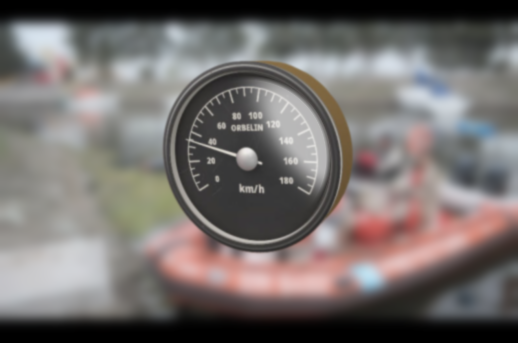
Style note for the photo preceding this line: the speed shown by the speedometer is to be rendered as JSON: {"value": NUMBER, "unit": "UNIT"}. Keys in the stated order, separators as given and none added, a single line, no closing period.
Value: {"value": 35, "unit": "km/h"}
